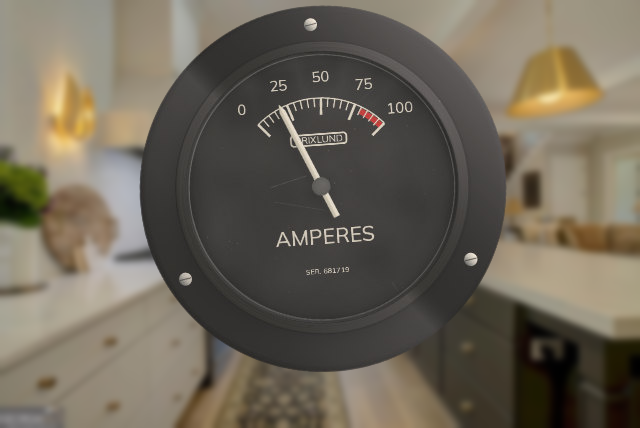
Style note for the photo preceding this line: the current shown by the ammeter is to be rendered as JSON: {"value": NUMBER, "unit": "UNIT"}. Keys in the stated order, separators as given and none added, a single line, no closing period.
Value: {"value": 20, "unit": "A"}
